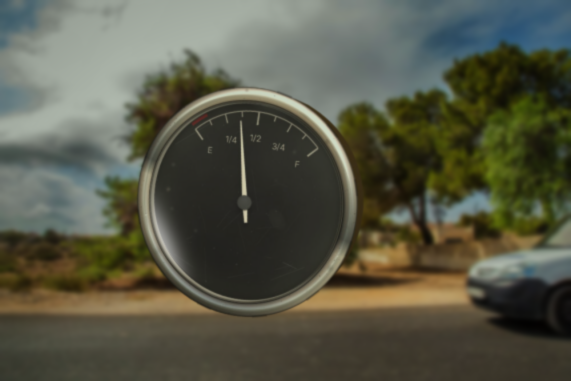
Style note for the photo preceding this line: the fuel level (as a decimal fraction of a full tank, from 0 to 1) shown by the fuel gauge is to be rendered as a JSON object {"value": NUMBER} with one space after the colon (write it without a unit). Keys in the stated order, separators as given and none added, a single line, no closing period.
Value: {"value": 0.375}
